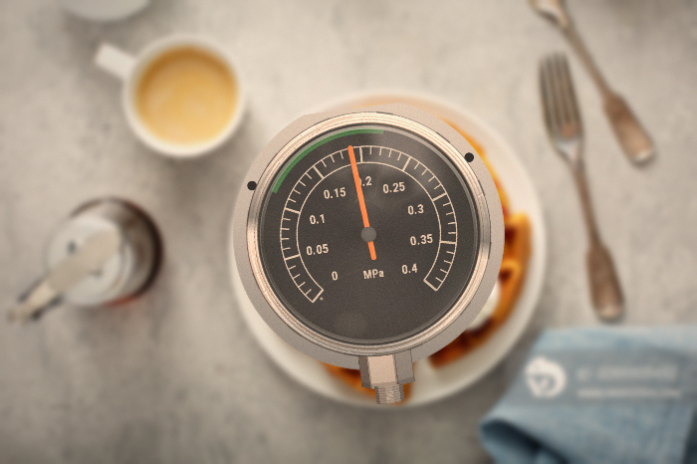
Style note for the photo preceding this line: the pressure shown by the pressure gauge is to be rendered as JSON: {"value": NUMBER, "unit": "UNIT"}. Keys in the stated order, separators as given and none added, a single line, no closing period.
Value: {"value": 0.19, "unit": "MPa"}
